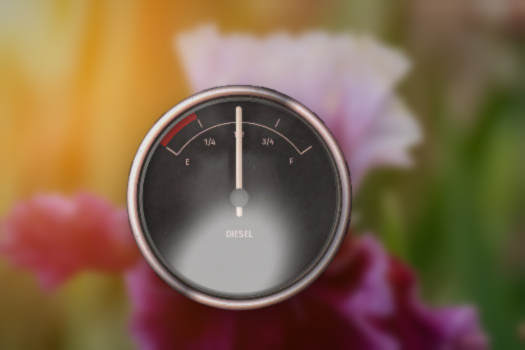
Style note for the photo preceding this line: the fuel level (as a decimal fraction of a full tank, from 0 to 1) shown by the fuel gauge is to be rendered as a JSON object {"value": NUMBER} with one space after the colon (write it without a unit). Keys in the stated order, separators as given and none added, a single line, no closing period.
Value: {"value": 0.5}
